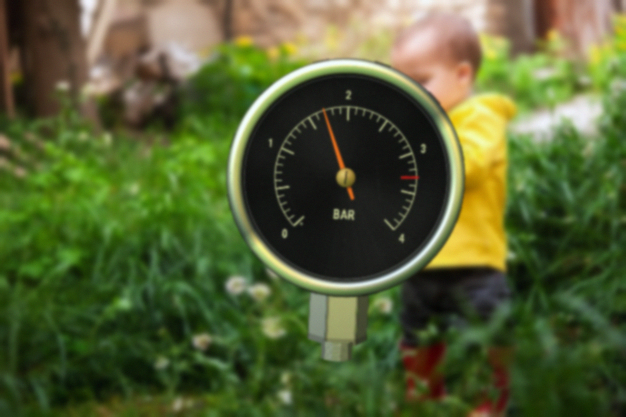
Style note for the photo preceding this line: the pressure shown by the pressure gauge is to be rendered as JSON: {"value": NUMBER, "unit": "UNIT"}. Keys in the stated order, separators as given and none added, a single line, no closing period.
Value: {"value": 1.7, "unit": "bar"}
